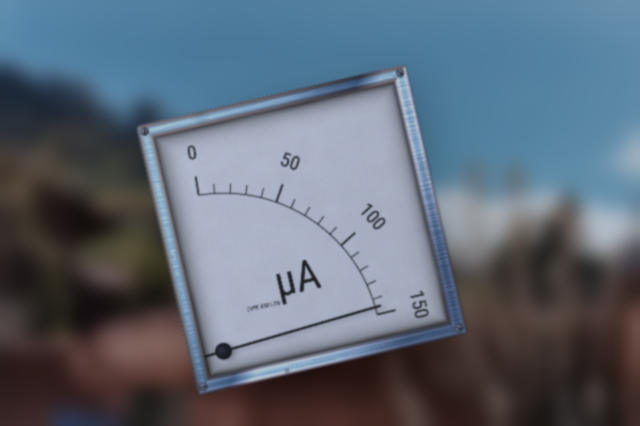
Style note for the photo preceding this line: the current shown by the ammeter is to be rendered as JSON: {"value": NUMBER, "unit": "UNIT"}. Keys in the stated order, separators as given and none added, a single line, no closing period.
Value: {"value": 145, "unit": "µA"}
